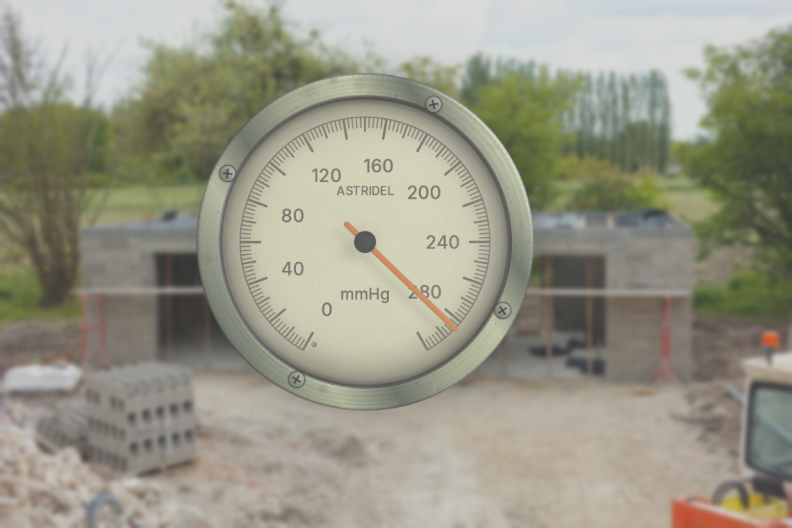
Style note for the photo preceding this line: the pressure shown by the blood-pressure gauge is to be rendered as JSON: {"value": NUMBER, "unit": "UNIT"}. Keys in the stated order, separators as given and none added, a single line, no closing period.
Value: {"value": 284, "unit": "mmHg"}
